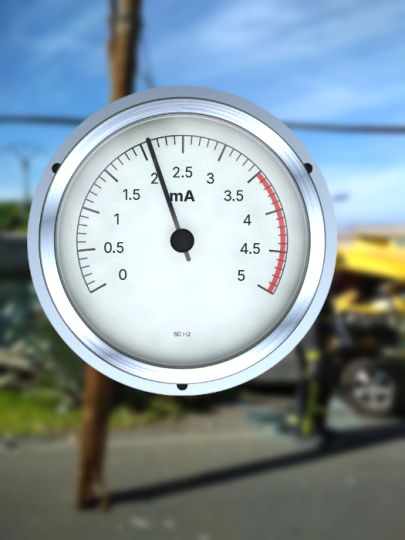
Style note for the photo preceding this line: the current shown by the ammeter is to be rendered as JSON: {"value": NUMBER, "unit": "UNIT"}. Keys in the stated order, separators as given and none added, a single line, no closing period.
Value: {"value": 2.1, "unit": "mA"}
